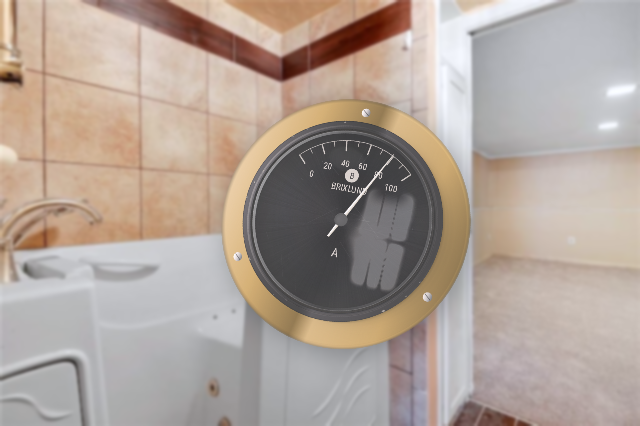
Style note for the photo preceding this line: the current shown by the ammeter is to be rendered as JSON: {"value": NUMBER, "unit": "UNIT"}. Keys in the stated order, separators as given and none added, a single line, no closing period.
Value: {"value": 80, "unit": "A"}
